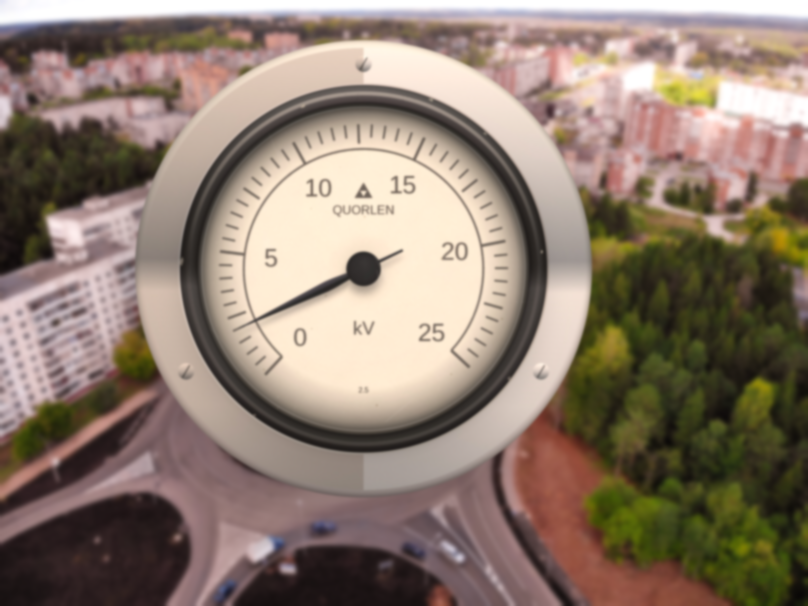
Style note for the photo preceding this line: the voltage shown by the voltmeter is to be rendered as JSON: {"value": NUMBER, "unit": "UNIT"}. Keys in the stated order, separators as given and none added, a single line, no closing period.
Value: {"value": 2, "unit": "kV"}
